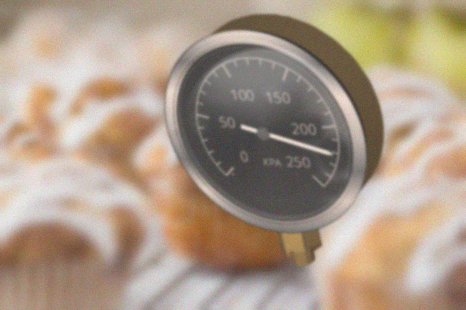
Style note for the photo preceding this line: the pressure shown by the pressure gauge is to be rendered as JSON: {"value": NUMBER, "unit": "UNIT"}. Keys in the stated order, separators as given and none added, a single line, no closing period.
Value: {"value": 220, "unit": "kPa"}
